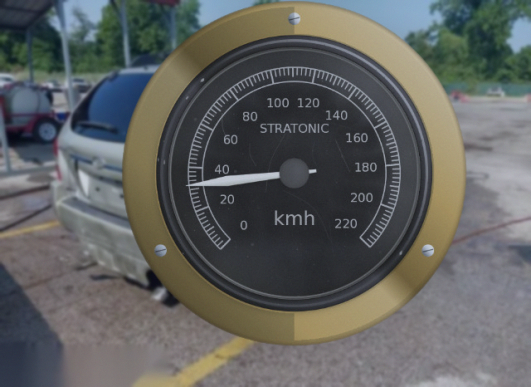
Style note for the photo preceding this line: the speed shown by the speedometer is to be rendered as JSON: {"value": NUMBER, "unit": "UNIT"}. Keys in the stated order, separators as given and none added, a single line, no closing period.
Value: {"value": 32, "unit": "km/h"}
